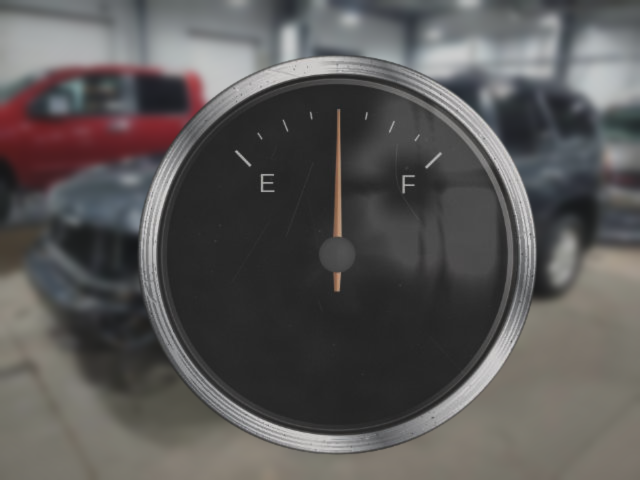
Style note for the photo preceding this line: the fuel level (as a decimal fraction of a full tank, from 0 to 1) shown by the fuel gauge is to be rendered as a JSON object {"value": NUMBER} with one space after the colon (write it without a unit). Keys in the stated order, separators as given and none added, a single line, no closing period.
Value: {"value": 0.5}
